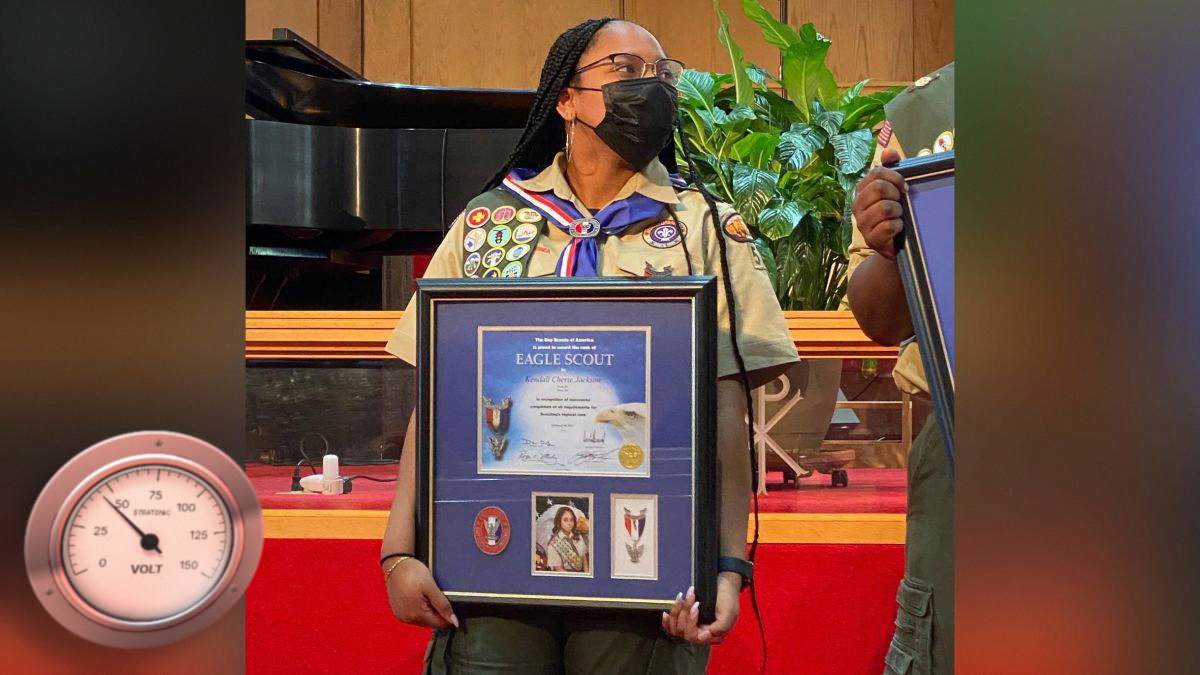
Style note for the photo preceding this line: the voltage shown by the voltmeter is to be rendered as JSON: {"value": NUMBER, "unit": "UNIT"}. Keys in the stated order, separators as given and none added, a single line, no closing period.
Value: {"value": 45, "unit": "V"}
